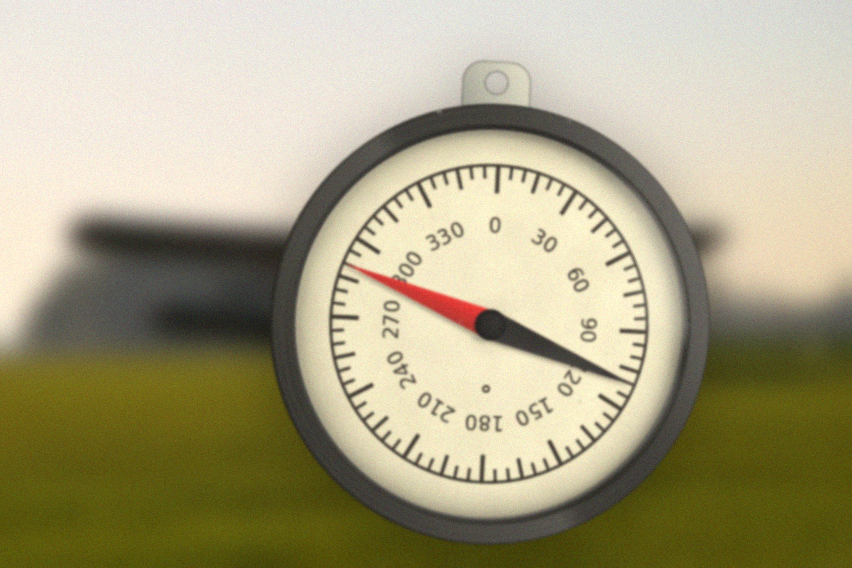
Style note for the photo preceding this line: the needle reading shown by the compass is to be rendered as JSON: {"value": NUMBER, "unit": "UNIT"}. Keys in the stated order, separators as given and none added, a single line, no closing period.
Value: {"value": 290, "unit": "°"}
